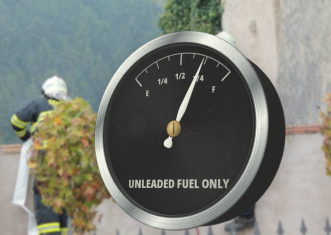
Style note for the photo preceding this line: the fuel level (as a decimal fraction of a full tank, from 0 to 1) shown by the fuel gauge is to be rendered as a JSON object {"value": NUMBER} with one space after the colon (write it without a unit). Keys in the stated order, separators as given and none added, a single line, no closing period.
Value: {"value": 0.75}
